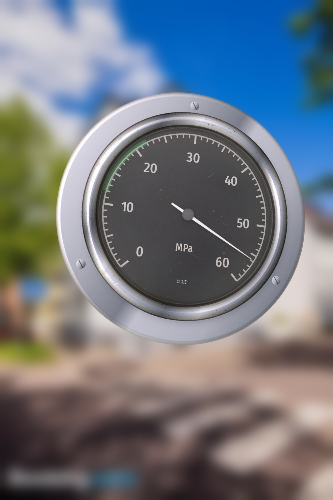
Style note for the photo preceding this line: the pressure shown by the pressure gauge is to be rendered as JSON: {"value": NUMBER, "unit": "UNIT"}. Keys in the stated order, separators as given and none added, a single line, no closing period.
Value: {"value": 56, "unit": "MPa"}
